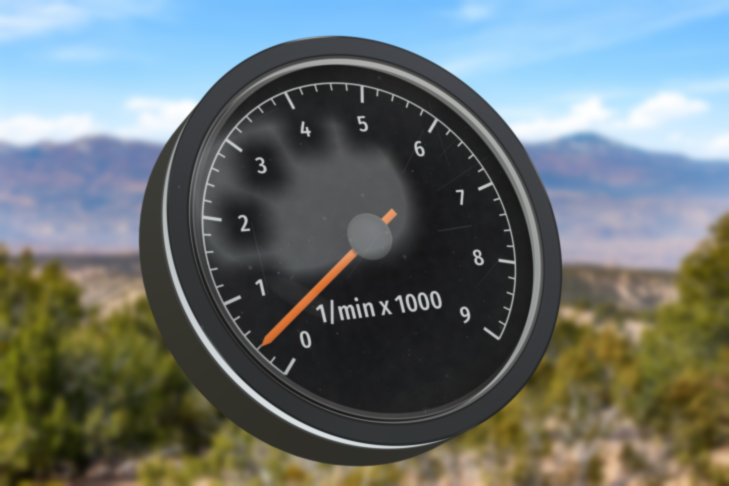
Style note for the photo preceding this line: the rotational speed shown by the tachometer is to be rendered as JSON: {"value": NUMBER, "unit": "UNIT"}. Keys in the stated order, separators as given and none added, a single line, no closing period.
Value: {"value": 400, "unit": "rpm"}
